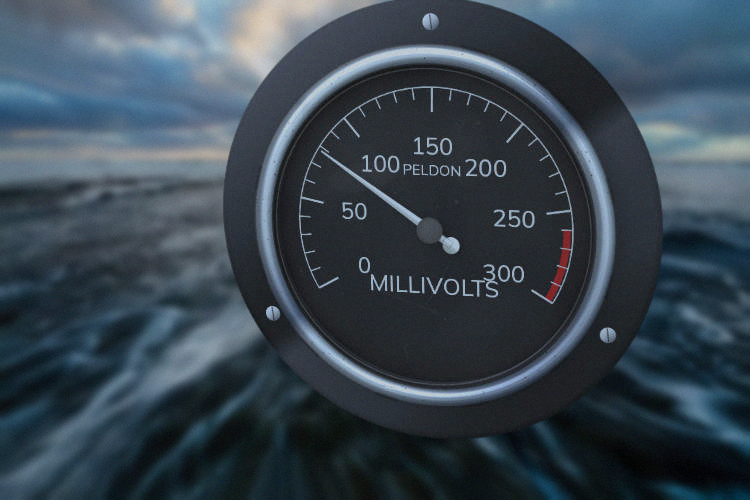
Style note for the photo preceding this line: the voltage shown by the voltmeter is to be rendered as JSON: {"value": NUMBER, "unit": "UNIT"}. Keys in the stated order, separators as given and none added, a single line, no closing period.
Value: {"value": 80, "unit": "mV"}
